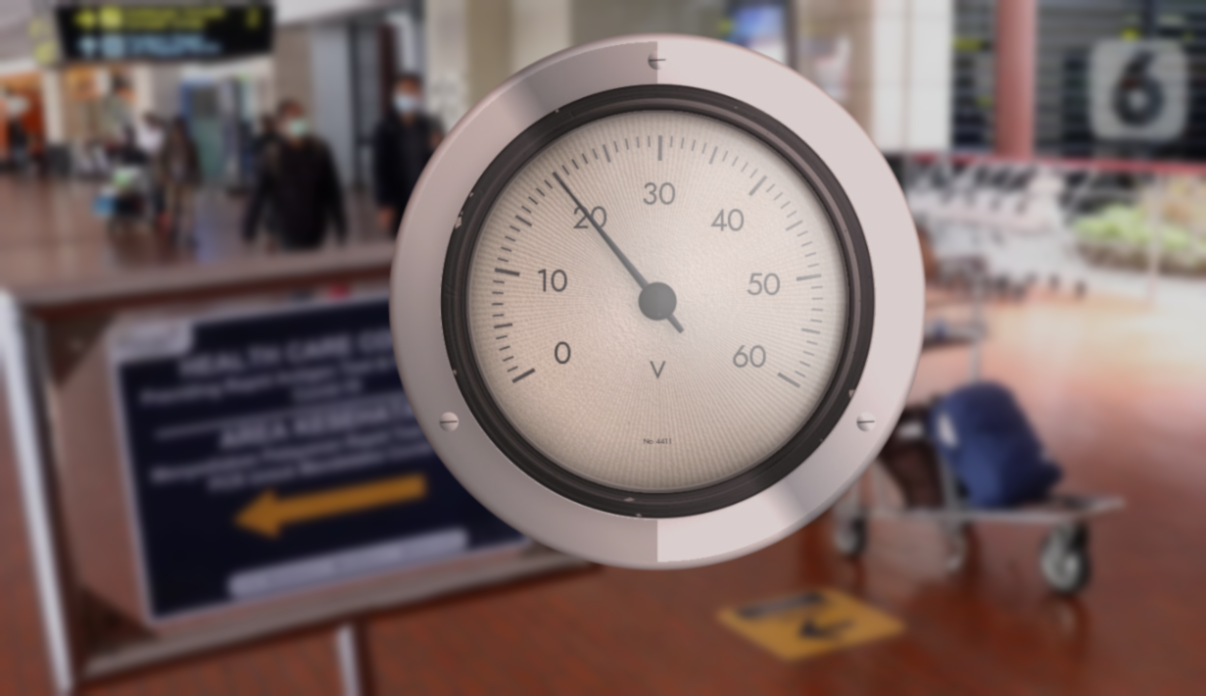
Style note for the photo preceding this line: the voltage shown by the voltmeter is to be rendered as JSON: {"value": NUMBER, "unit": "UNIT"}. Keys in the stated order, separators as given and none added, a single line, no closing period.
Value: {"value": 20, "unit": "V"}
